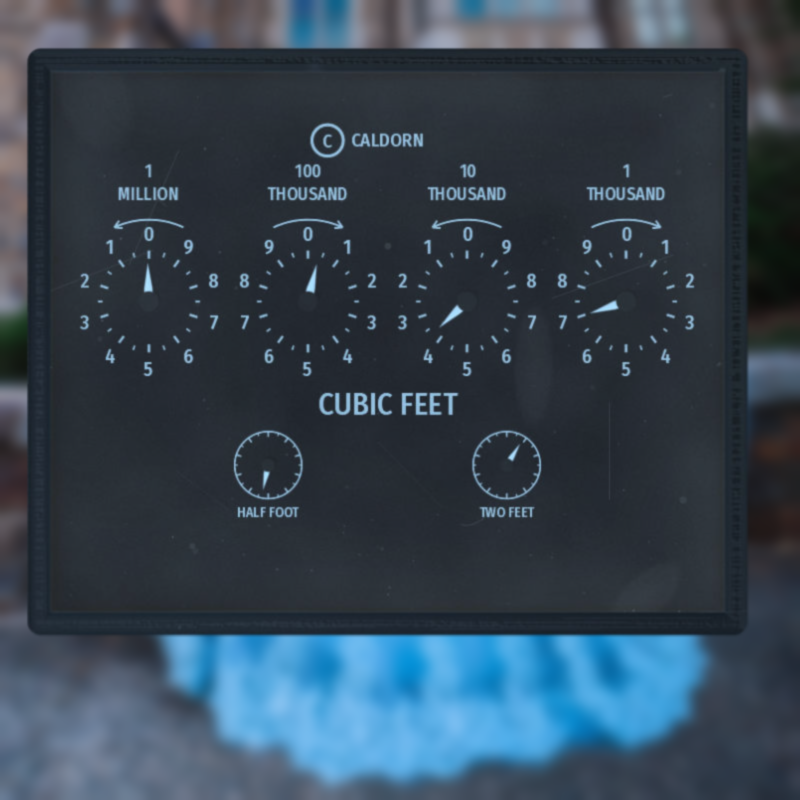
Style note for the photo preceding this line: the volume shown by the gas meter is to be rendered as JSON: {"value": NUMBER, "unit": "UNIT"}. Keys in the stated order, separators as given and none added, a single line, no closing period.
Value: {"value": 3700, "unit": "ft³"}
